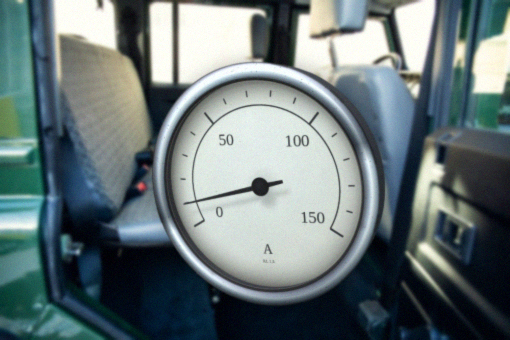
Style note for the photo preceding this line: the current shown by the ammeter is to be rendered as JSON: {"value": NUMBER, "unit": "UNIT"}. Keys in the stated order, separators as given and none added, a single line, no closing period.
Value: {"value": 10, "unit": "A"}
